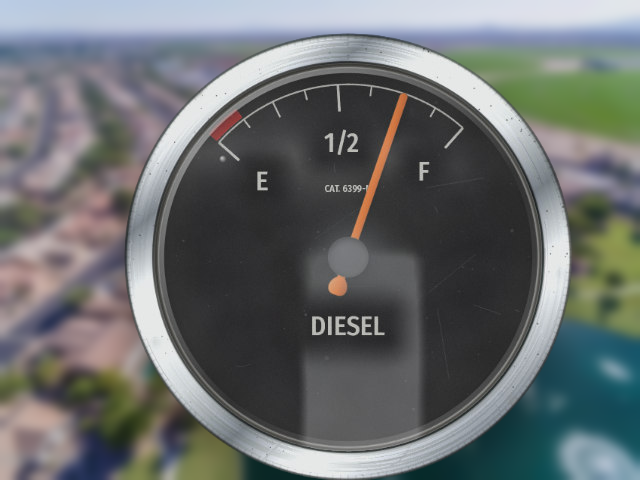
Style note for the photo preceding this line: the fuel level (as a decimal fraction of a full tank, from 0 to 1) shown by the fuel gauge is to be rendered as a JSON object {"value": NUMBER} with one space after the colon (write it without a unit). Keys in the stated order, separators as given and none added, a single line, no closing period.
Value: {"value": 0.75}
